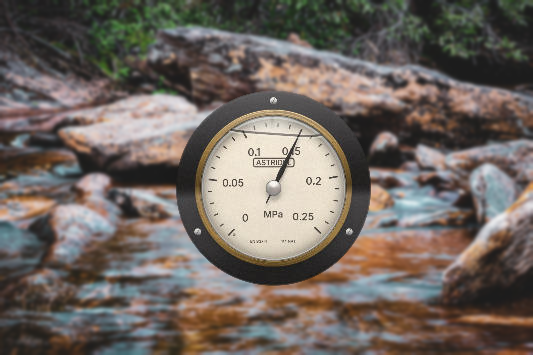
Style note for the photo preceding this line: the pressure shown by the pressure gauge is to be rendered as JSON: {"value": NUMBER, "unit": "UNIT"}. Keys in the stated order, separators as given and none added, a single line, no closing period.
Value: {"value": 0.15, "unit": "MPa"}
